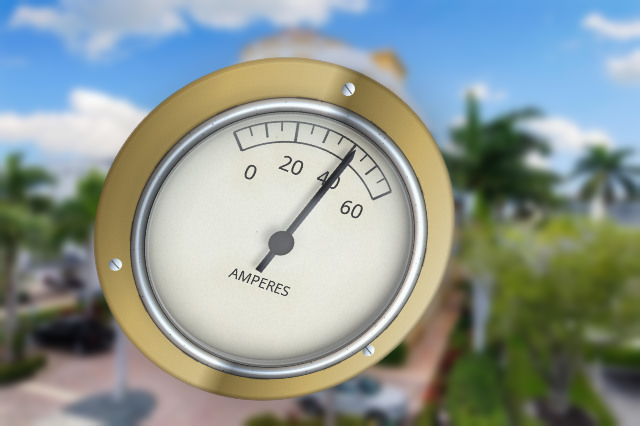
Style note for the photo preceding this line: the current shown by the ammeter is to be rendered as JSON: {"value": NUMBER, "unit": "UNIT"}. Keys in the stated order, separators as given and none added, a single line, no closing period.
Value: {"value": 40, "unit": "A"}
